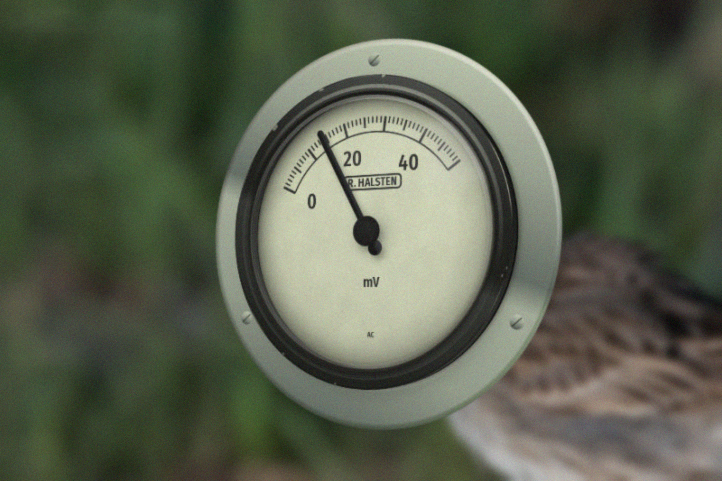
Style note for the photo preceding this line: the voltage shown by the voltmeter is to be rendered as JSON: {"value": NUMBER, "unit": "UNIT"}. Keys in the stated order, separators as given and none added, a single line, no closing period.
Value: {"value": 15, "unit": "mV"}
